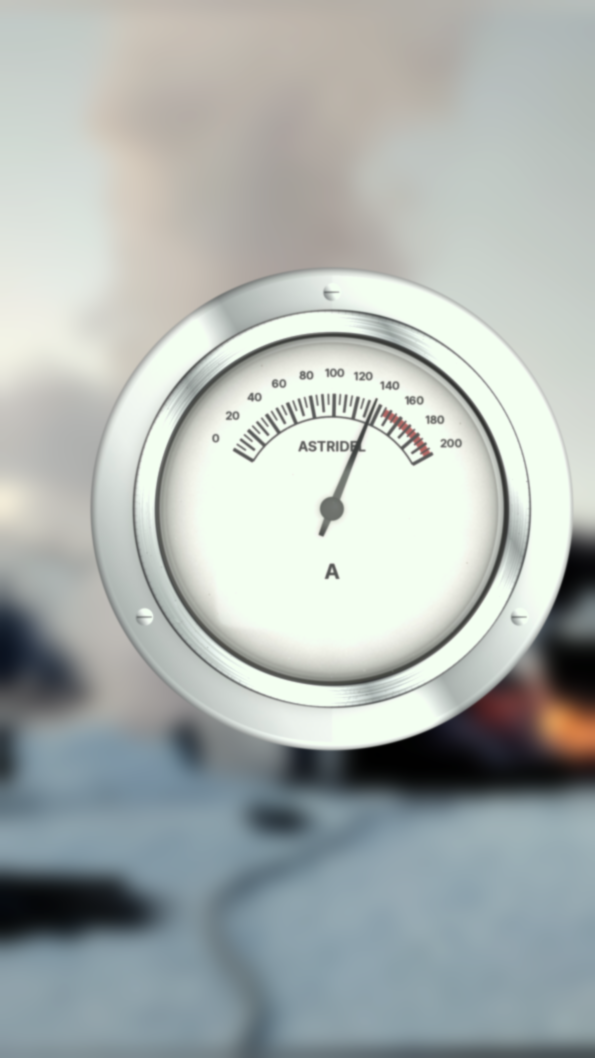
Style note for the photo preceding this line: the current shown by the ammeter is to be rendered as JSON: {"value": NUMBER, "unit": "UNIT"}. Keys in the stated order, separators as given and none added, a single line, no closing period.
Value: {"value": 135, "unit": "A"}
